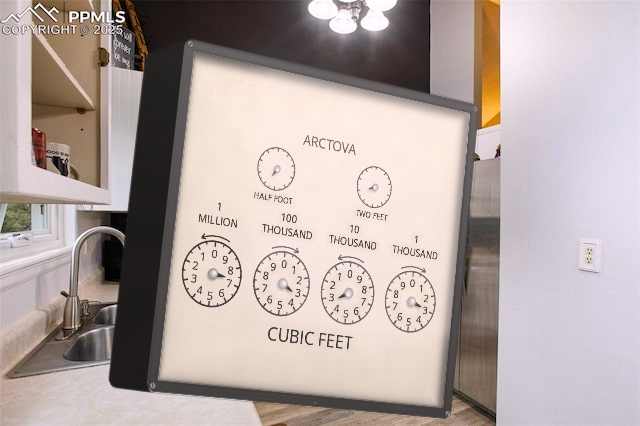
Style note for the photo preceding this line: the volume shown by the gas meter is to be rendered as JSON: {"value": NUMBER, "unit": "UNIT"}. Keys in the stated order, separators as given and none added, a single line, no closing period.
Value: {"value": 733300, "unit": "ft³"}
